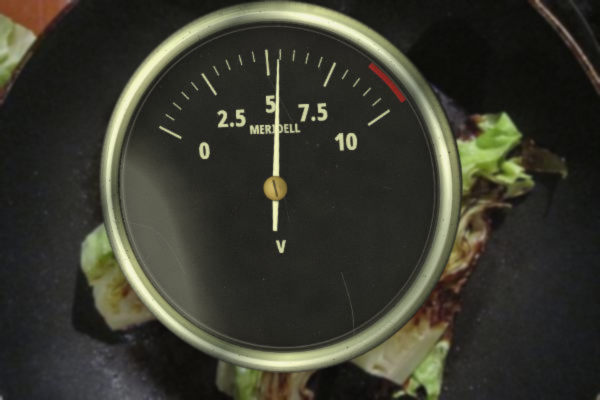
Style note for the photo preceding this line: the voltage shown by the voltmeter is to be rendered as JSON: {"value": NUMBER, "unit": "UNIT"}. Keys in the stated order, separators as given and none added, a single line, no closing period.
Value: {"value": 5.5, "unit": "V"}
